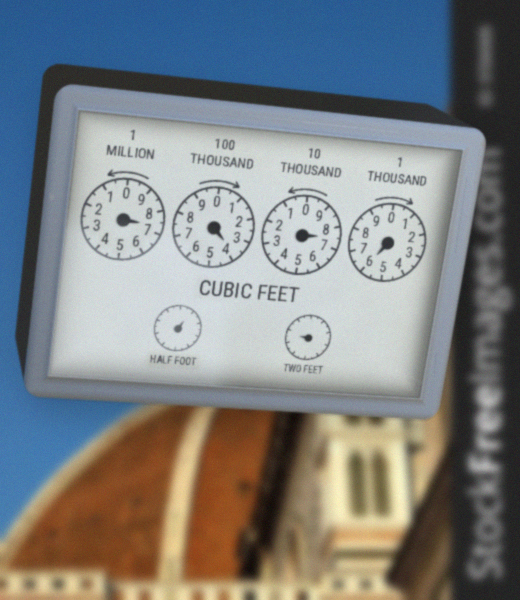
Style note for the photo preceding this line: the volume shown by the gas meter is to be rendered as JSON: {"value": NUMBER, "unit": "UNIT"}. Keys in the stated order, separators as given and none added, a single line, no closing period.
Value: {"value": 737600, "unit": "ft³"}
